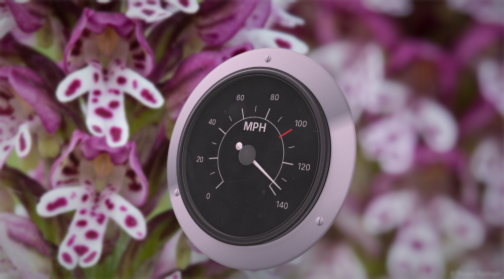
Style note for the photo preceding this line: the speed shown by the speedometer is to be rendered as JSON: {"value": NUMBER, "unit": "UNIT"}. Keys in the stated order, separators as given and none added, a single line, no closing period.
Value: {"value": 135, "unit": "mph"}
